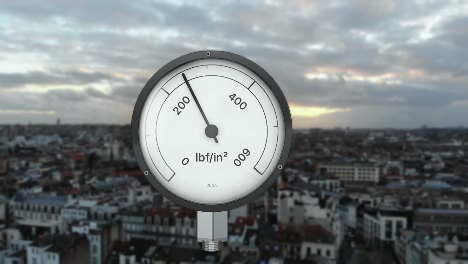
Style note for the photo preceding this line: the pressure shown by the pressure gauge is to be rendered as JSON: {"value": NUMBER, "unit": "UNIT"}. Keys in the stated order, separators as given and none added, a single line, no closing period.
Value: {"value": 250, "unit": "psi"}
